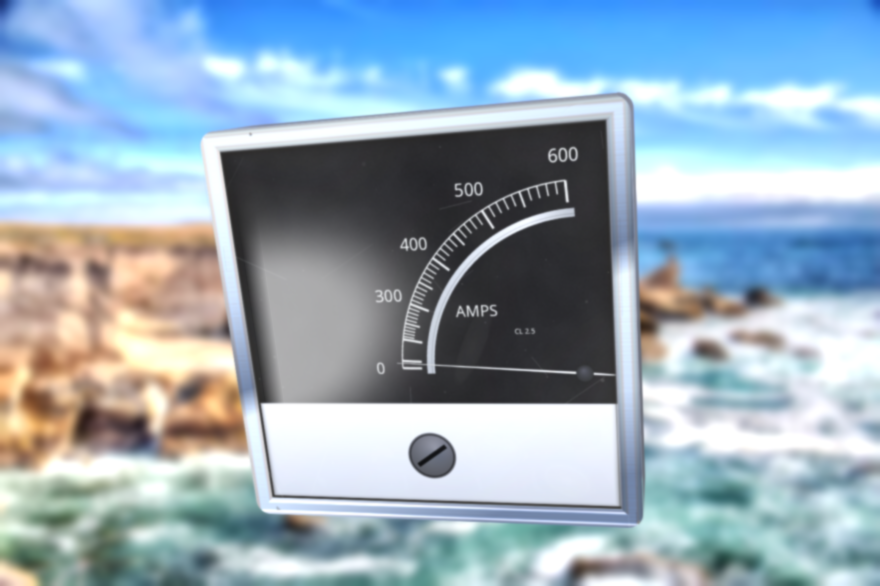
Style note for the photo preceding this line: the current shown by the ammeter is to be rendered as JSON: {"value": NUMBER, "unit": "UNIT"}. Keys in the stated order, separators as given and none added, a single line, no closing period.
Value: {"value": 100, "unit": "A"}
